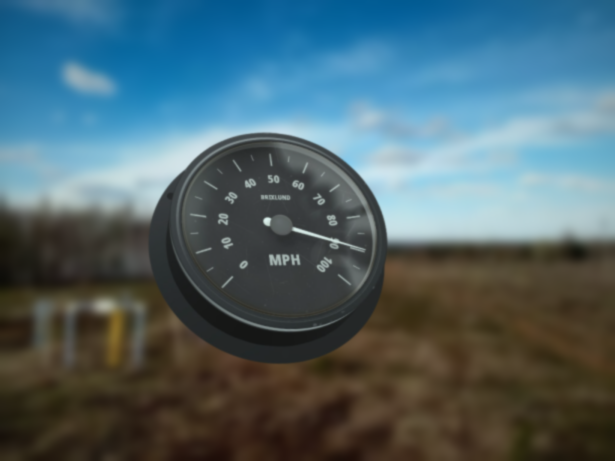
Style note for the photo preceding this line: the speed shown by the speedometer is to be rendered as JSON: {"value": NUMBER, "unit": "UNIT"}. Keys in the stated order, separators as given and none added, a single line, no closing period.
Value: {"value": 90, "unit": "mph"}
